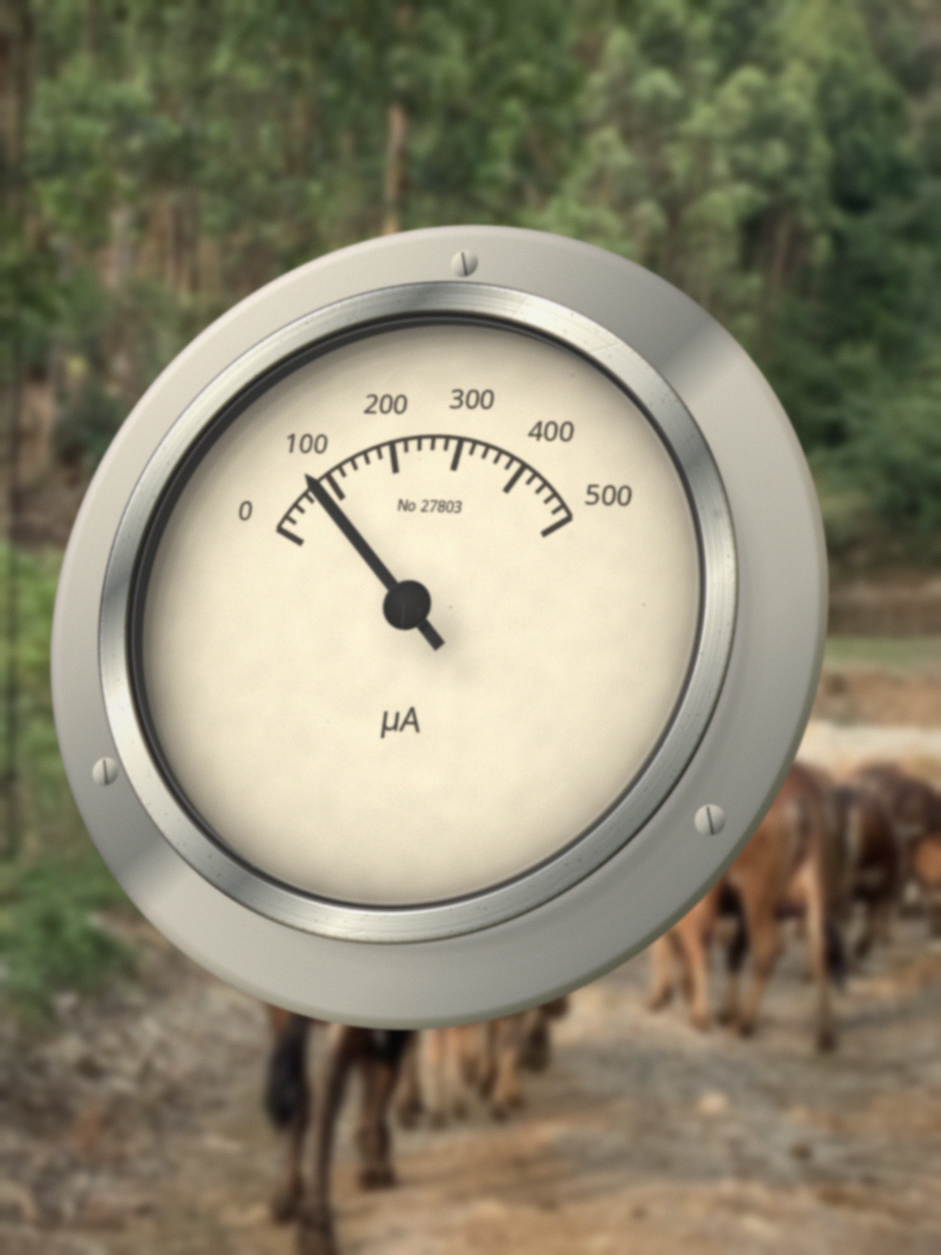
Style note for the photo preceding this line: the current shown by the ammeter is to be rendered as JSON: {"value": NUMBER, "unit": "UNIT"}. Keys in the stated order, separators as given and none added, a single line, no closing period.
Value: {"value": 80, "unit": "µA"}
